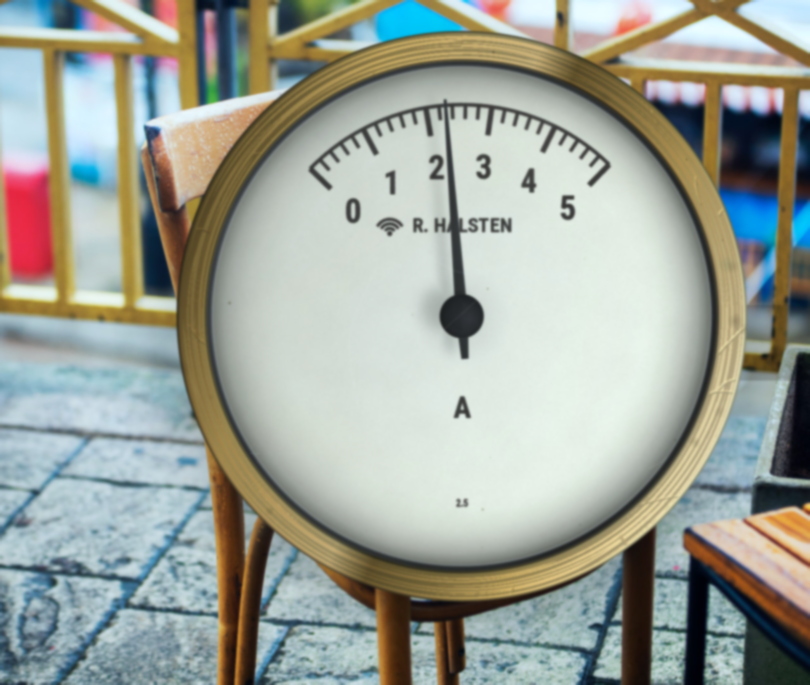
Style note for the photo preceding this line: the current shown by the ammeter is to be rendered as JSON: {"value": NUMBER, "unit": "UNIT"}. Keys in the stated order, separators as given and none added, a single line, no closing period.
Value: {"value": 2.3, "unit": "A"}
